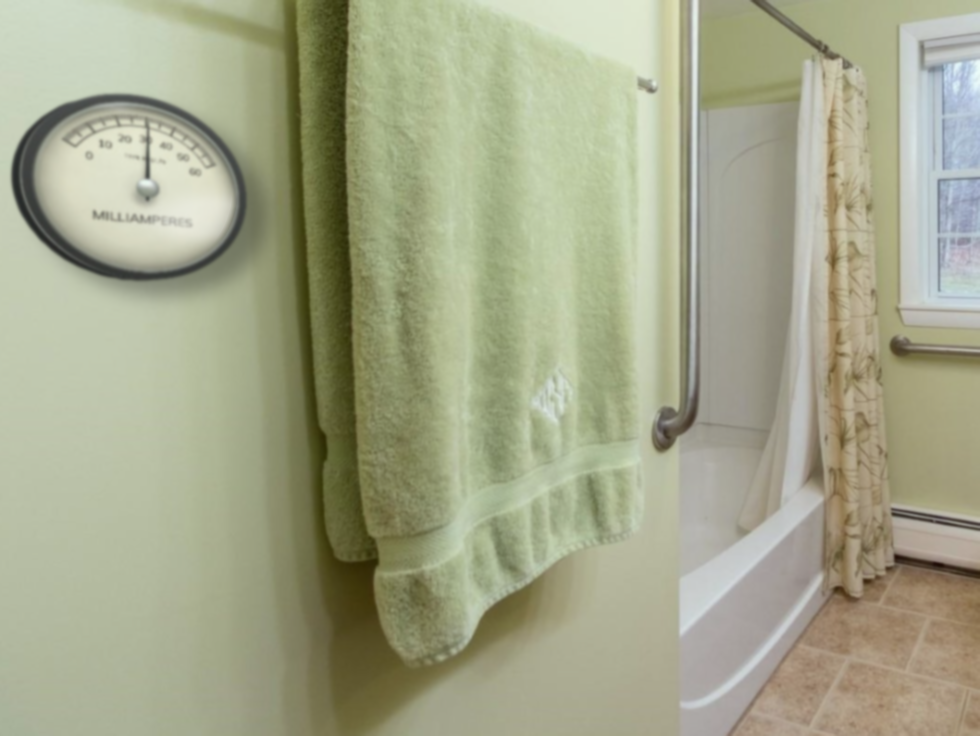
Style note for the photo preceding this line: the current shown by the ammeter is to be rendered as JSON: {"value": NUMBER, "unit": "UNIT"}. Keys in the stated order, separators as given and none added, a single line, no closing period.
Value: {"value": 30, "unit": "mA"}
